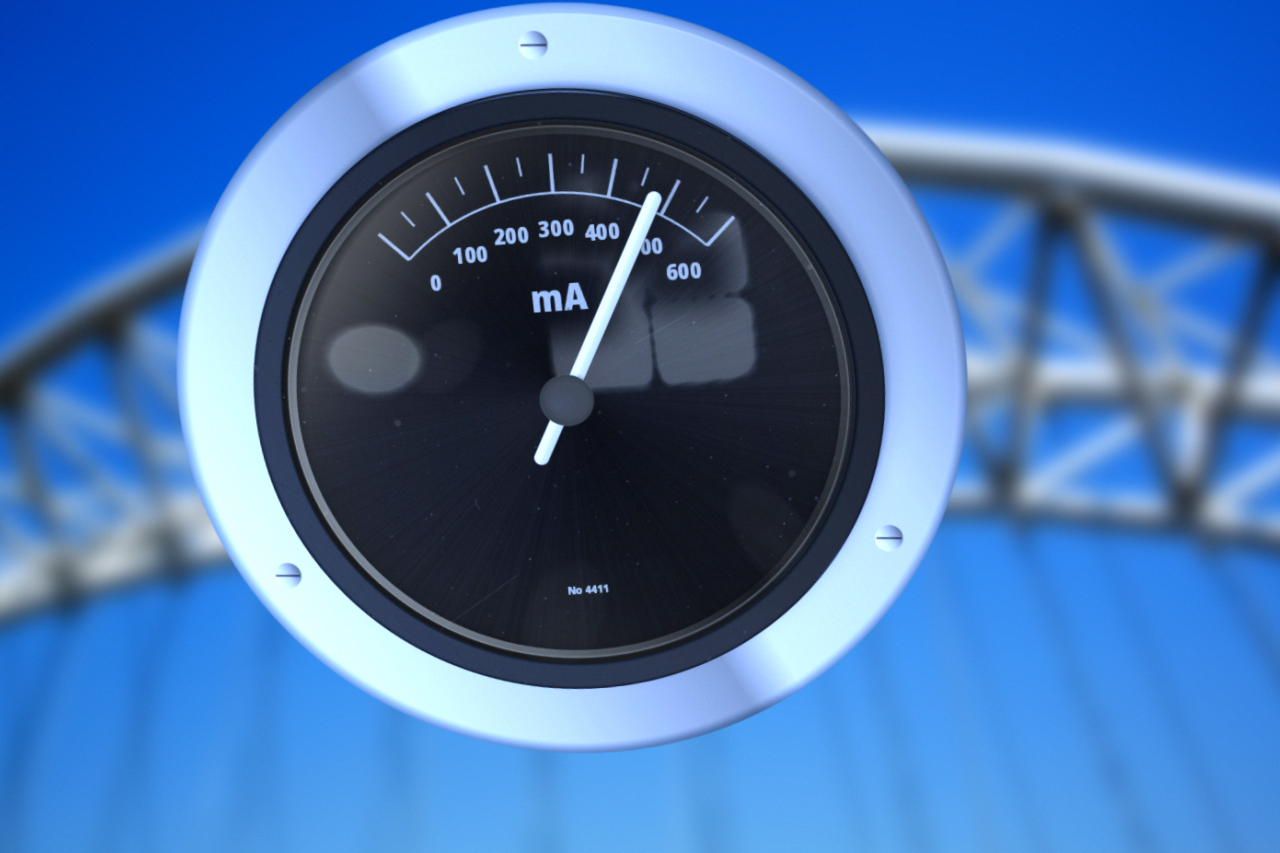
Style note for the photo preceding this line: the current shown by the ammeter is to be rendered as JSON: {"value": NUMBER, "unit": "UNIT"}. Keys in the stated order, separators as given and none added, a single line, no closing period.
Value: {"value": 475, "unit": "mA"}
